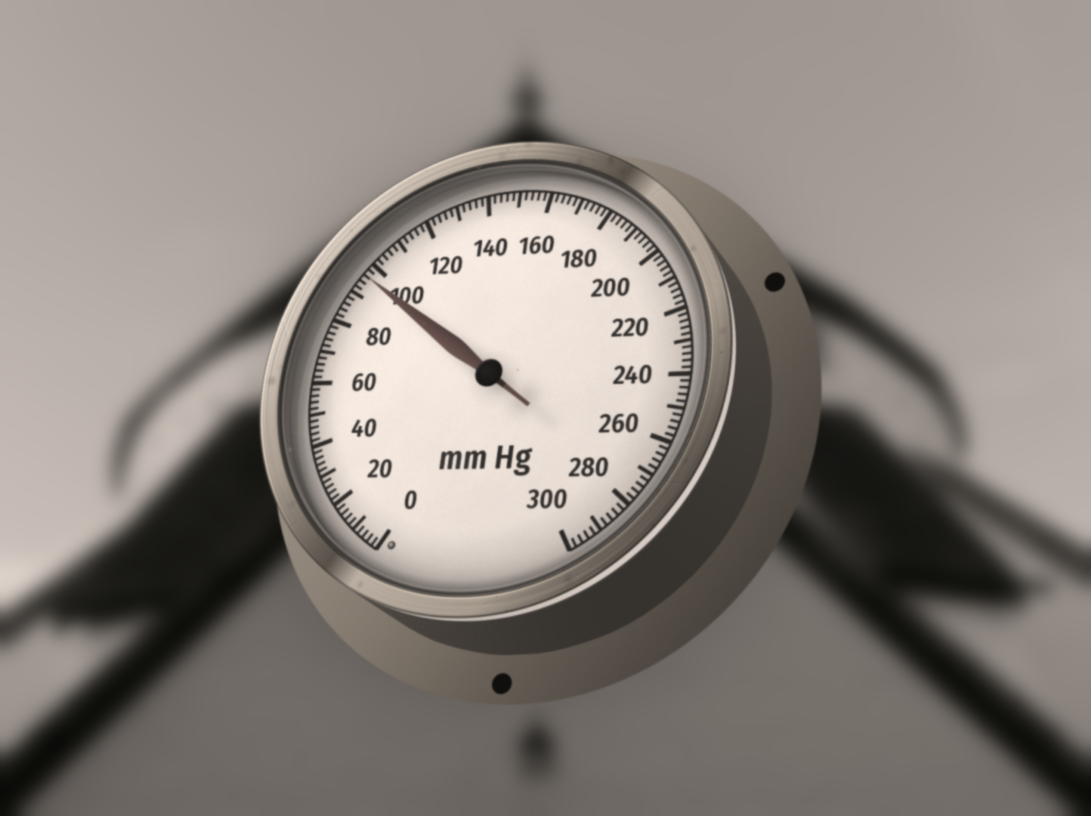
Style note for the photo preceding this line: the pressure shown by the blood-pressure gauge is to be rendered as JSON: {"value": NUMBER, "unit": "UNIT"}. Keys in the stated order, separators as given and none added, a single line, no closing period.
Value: {"value": 96, "unit": "mmHg"}
